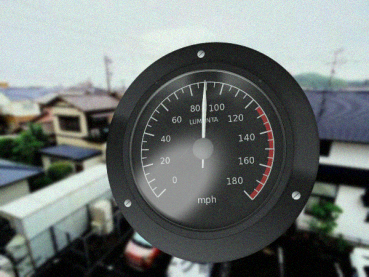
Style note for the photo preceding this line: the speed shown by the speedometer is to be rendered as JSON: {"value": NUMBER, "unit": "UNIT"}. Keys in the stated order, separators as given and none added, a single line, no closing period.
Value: {"value": 90, "unit": "mph"}
